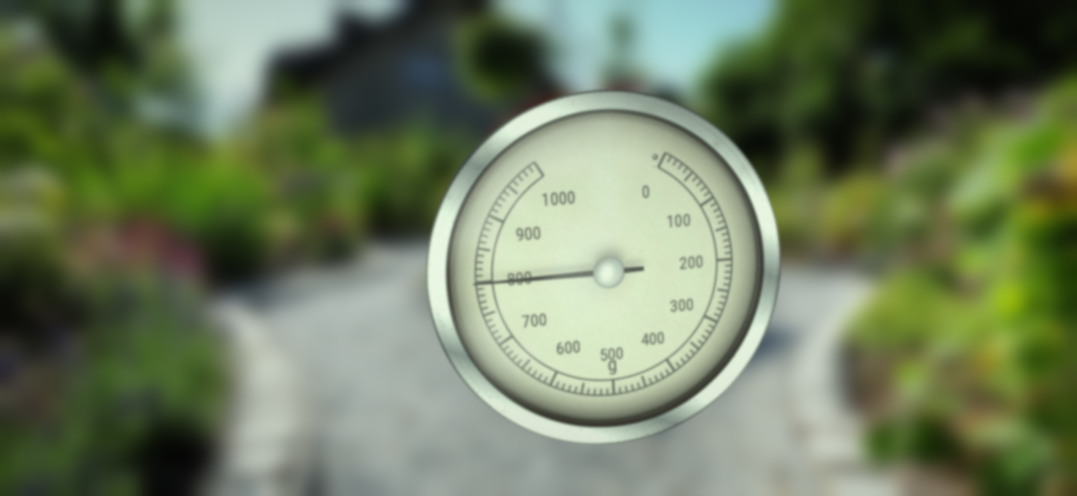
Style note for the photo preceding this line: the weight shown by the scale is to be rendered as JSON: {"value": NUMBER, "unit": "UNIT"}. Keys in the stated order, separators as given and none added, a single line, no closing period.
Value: {"value": 800, "unit": "g"}
